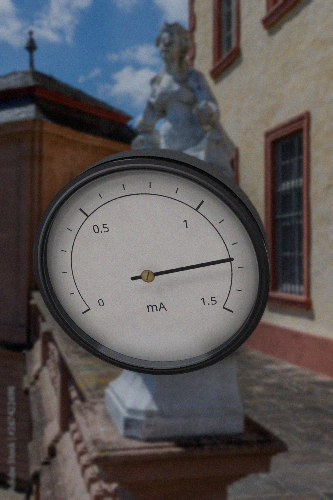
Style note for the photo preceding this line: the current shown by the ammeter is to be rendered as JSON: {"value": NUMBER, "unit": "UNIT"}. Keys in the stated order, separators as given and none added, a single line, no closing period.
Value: {"value": 1.25, "unit": "mA"}
